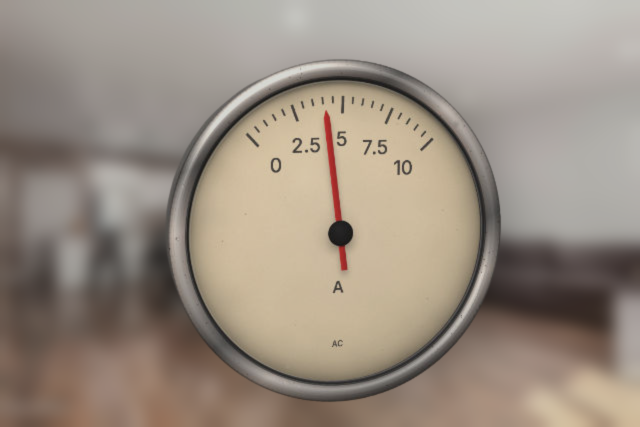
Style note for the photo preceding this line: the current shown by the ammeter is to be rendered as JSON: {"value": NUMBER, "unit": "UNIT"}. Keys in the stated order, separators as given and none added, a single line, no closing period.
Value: {"value": 4, "unit": "A"}
